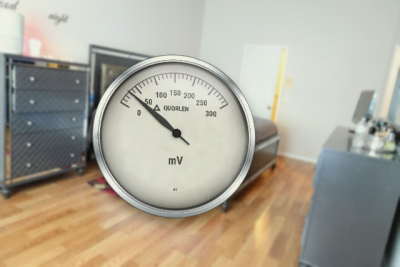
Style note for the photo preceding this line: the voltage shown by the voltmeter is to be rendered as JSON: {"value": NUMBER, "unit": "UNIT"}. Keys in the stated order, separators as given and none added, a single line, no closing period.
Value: {"value": 30, "unit": "mV"}
